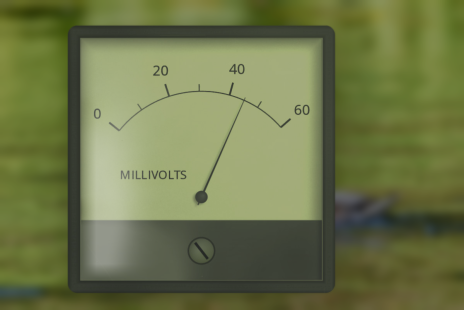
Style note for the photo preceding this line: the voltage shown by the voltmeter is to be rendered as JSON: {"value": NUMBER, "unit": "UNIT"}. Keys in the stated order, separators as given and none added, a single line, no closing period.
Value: {"value": 45, "unit": "mV"}
